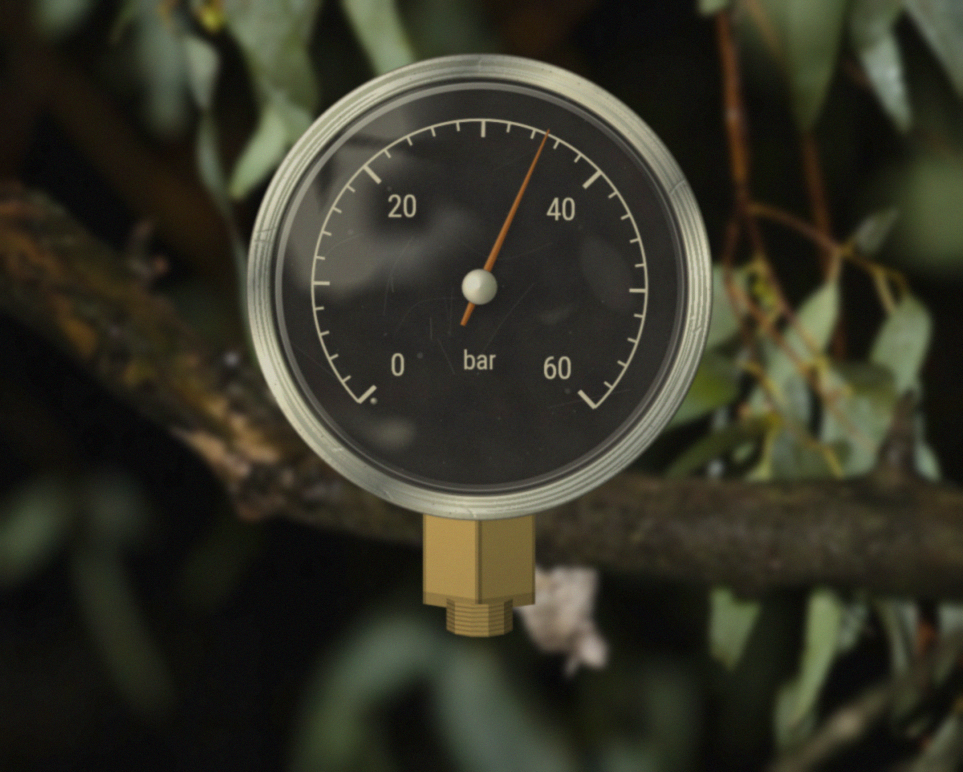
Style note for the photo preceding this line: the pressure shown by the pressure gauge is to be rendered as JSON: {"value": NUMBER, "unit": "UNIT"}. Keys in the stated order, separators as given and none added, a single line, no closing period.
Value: {"value": 35, "unit": "bar"}
